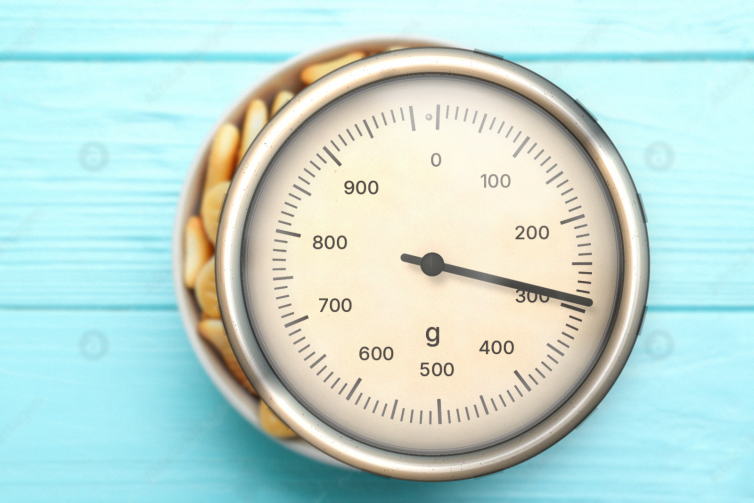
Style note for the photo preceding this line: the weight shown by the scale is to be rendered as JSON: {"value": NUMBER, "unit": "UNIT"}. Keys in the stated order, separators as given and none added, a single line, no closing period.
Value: {"value": 290, "unit": "g"}
